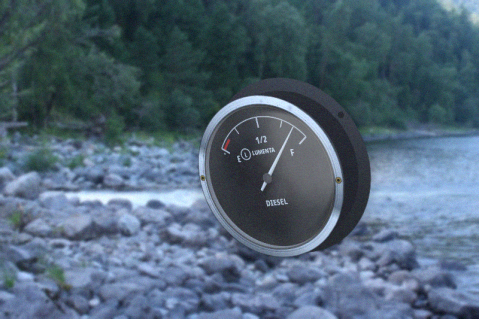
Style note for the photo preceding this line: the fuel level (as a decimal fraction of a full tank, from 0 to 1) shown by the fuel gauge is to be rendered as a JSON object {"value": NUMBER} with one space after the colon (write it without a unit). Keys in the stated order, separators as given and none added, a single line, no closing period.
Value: {"value": 0.875}
